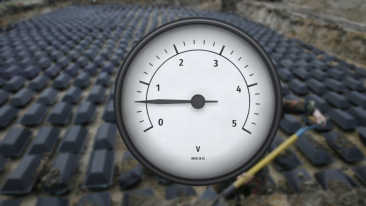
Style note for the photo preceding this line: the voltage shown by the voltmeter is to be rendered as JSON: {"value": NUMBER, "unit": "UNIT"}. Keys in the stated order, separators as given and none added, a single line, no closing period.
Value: {"value": 0.6, "unit": "V"}
